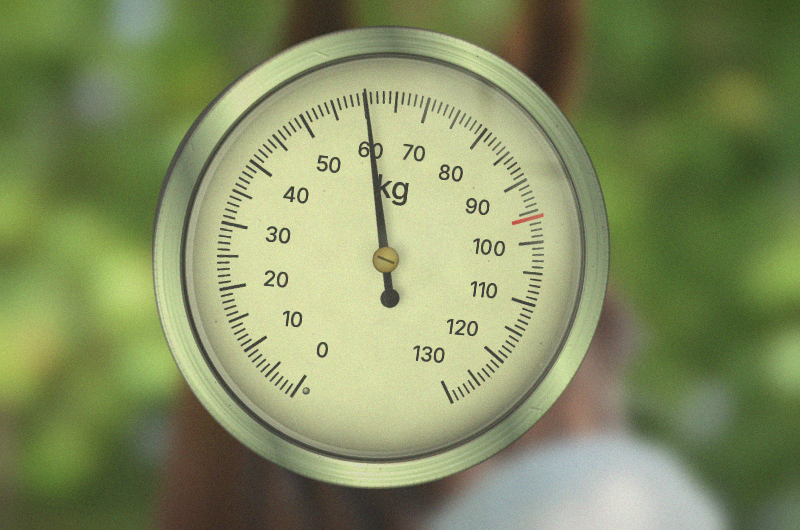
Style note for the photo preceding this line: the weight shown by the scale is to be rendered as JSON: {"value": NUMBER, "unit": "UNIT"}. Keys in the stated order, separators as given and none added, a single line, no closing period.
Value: {"value": 60, "unit": "kg"}
